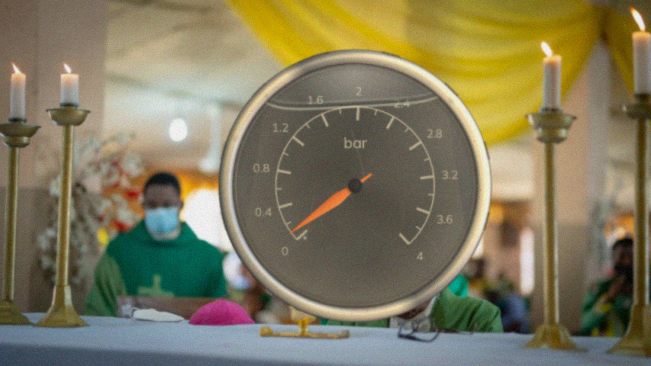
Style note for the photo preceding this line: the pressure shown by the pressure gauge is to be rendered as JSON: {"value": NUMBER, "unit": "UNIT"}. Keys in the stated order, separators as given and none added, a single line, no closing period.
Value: {"value": 0.1, "unit": "bar"}
